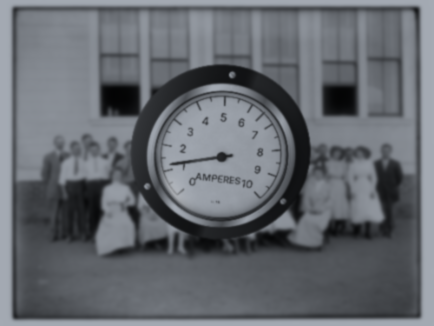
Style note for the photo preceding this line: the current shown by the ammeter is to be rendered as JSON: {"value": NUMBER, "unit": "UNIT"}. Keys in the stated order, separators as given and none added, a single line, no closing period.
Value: {"value": 1.25, "unit": "A"}
